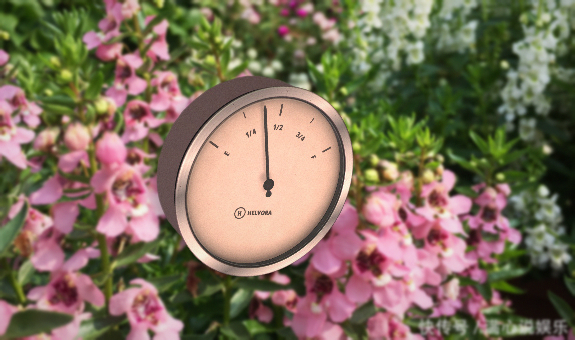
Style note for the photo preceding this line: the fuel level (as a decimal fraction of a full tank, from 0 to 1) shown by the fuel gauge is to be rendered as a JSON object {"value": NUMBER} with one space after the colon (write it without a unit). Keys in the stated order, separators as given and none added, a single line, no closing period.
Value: {"value": 0.375}
